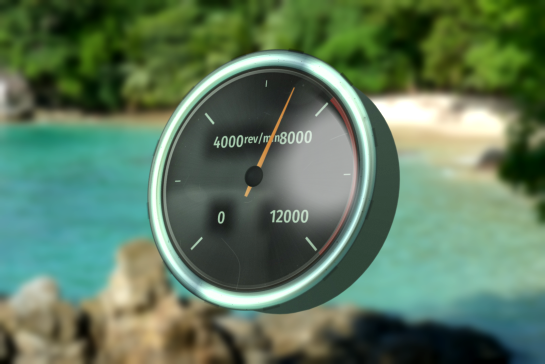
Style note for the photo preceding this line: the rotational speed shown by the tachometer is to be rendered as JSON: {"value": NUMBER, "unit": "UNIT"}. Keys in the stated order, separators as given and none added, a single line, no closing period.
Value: {"value": 7000, "unit": "rpm"}
